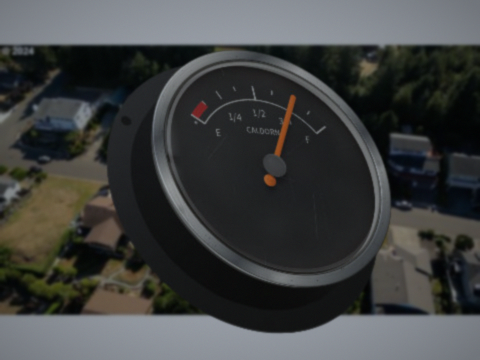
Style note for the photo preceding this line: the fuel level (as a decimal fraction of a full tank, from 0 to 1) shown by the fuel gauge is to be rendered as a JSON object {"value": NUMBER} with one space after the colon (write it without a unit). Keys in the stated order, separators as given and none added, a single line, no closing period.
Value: {"value": 0.75}
